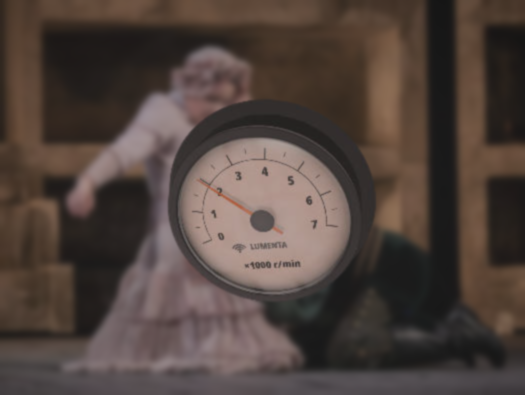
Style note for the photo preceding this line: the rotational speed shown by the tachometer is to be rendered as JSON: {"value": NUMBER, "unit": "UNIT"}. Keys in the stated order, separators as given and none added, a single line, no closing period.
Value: {"value": 2000, "unit": "rpm"}
